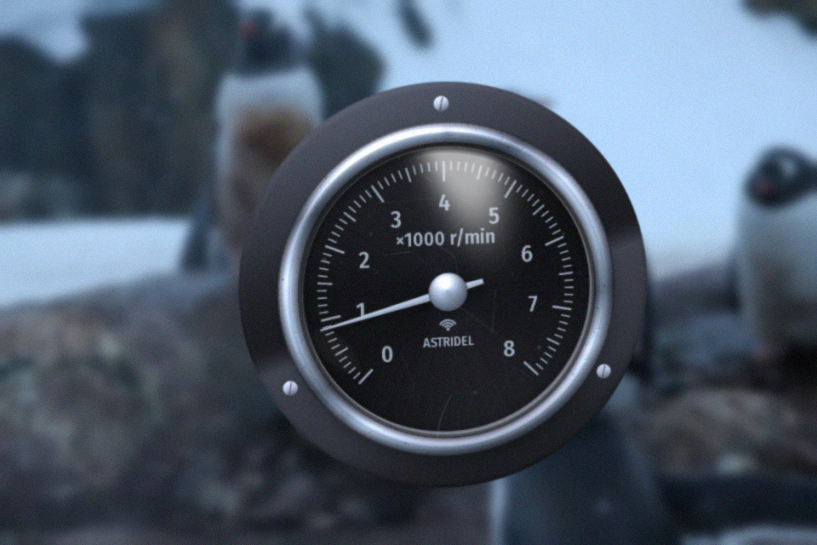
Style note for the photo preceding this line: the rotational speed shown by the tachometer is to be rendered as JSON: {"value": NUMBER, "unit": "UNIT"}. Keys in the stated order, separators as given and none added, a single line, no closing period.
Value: {"value": 900, "unit": "rpm"}
